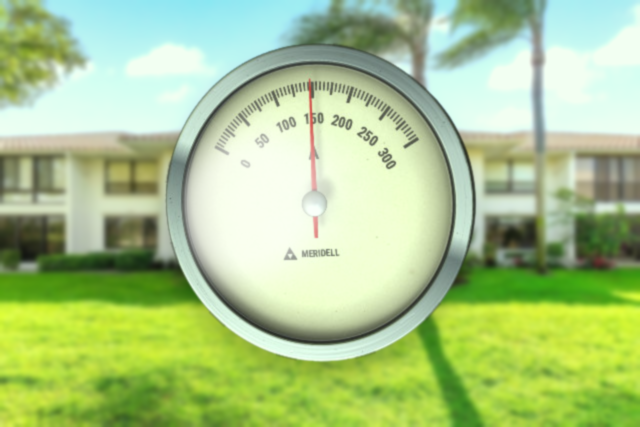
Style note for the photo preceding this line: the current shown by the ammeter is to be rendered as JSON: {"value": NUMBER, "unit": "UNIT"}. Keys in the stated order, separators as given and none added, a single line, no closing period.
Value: {"value": 150, "unit": "A"}
